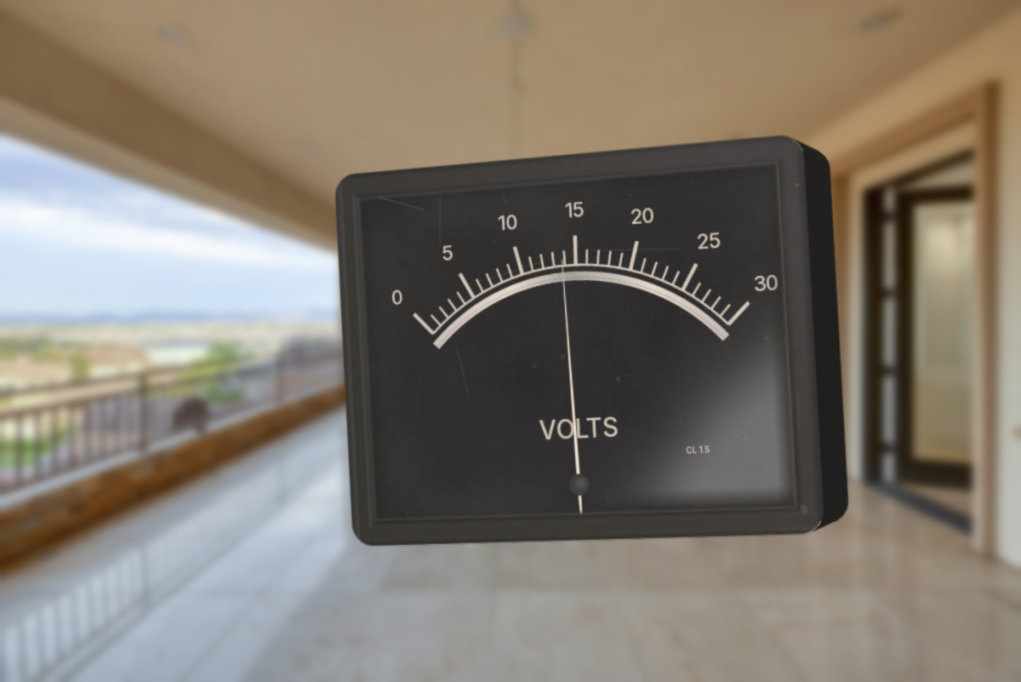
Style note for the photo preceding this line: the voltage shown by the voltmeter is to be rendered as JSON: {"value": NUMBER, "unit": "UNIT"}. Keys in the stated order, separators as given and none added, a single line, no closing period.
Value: {"value": 14, "unit": "V"}
